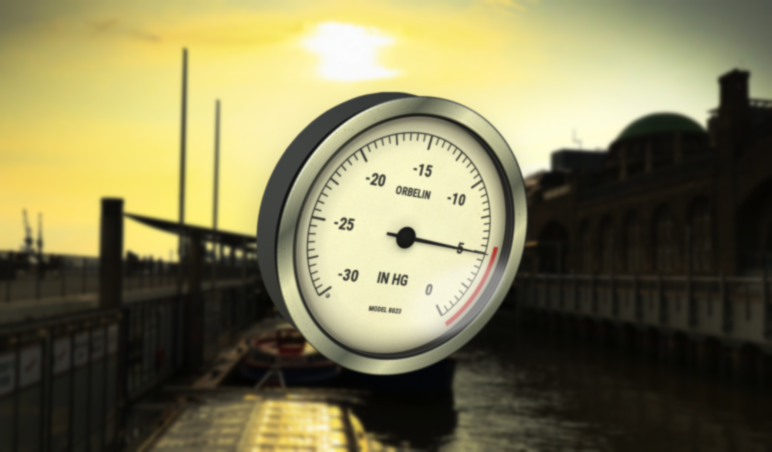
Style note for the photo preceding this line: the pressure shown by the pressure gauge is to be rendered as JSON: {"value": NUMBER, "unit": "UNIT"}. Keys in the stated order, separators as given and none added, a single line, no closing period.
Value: {"value": -5, "unit": "inHg"}
